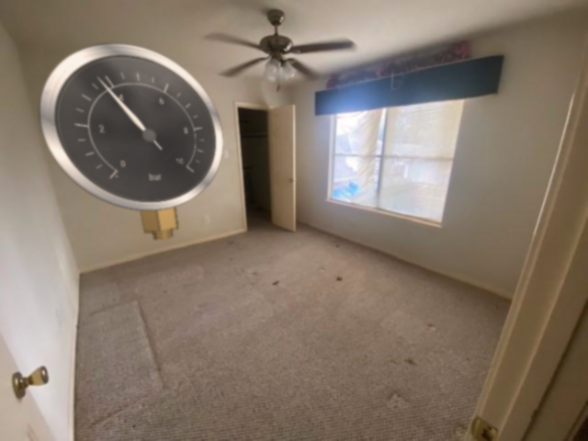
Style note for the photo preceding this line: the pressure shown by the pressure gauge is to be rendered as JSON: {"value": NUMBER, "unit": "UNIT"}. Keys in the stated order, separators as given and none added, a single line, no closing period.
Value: {"value": 3.75, "unit": "bar"}
